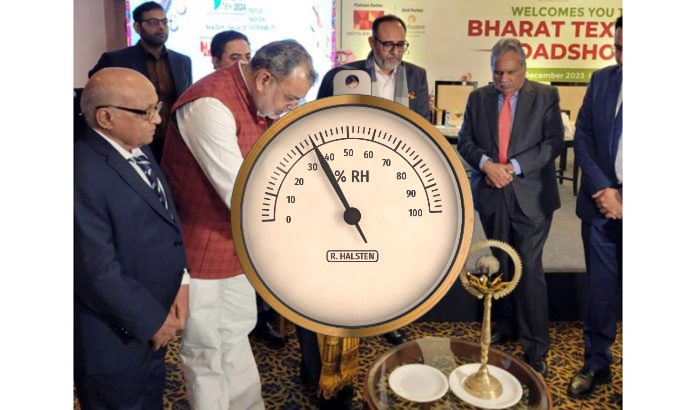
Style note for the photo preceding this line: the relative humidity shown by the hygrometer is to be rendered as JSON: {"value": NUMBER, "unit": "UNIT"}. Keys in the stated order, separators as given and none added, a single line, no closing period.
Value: {"value": 36, "unit": "%"}
